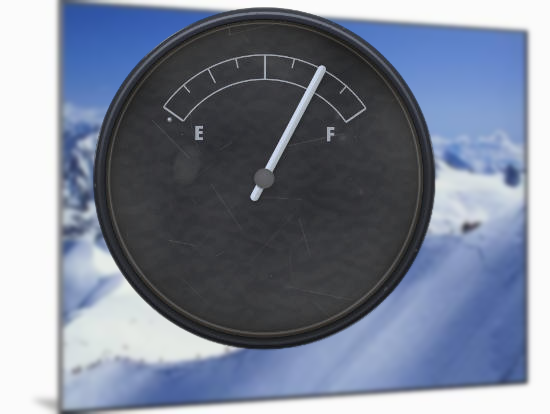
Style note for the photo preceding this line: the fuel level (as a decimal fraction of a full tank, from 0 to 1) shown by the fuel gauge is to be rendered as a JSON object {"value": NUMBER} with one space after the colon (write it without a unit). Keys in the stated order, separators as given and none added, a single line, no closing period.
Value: {"value": 0.75}
